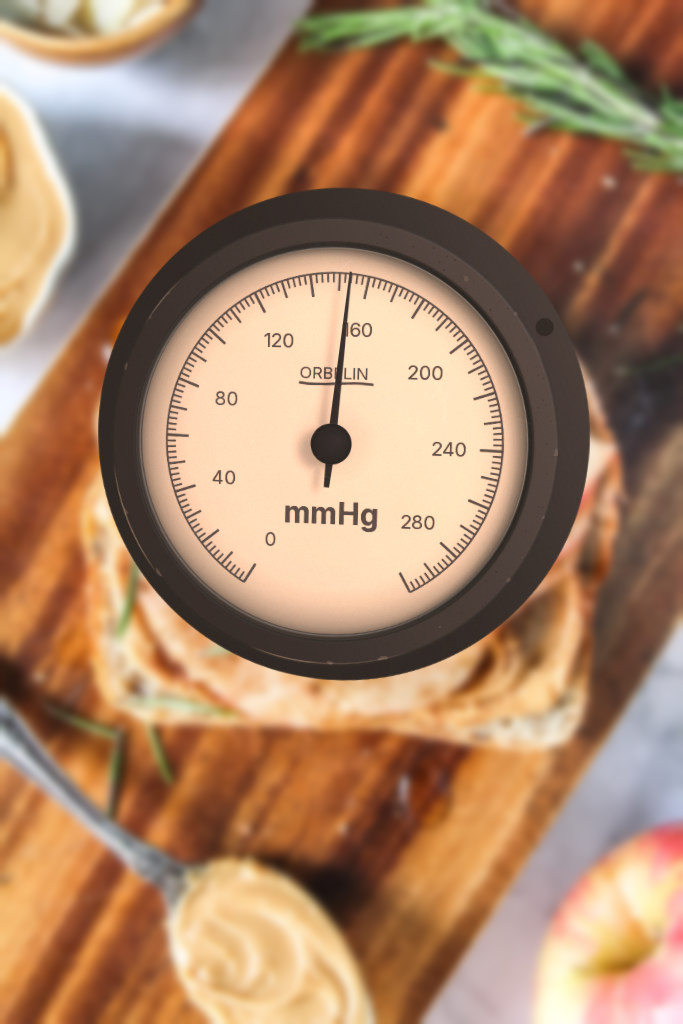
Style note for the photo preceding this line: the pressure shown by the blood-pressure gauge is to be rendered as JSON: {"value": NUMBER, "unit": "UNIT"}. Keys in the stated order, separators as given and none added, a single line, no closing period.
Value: {"value": 154, "unit": "mmHg"}
